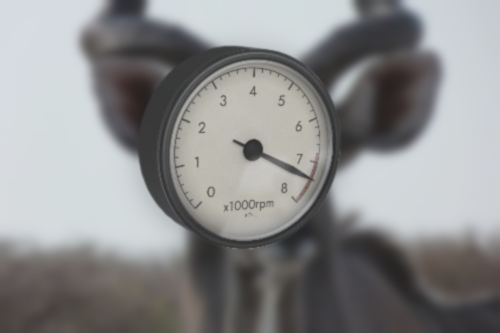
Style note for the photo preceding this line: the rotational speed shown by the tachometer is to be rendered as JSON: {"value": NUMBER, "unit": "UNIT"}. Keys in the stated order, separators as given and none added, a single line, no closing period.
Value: {"value": 7400, "unit": "rpm"}
